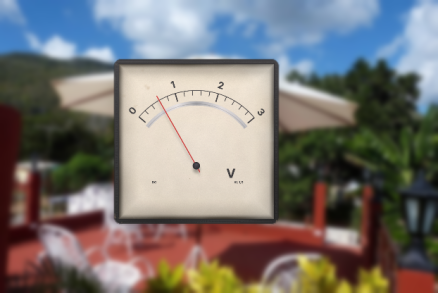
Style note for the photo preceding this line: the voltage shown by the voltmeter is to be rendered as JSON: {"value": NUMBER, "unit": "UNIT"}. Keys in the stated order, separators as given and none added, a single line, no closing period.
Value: {"value": 0.6, "unit": "V"}
